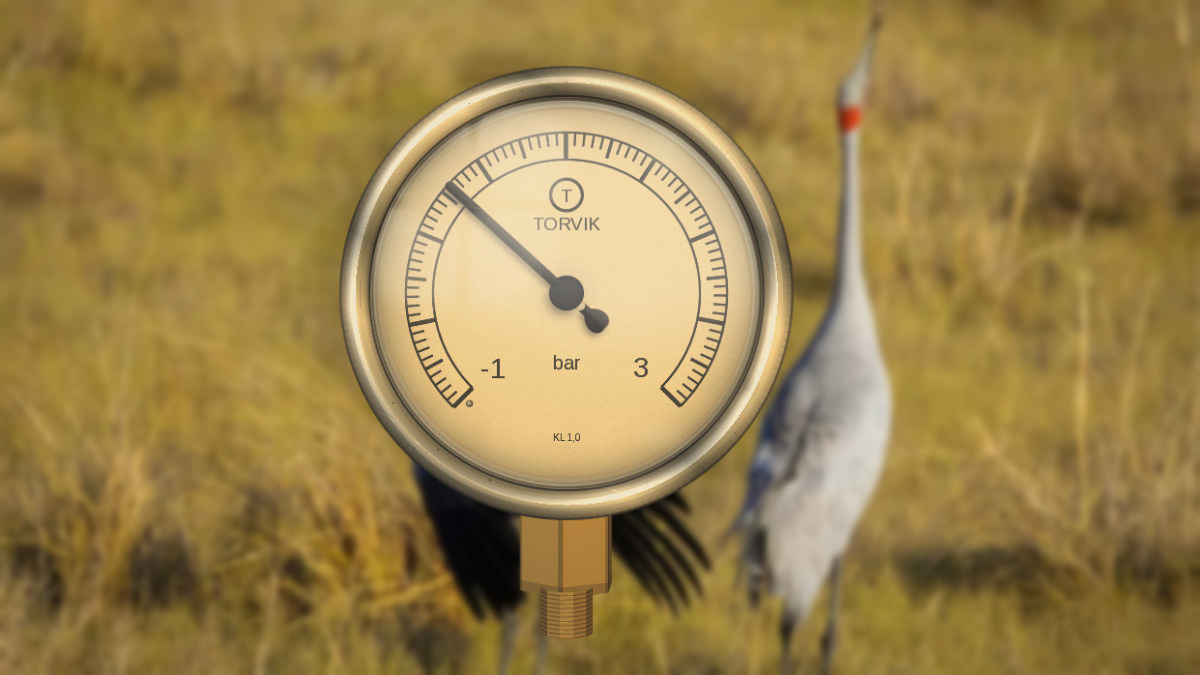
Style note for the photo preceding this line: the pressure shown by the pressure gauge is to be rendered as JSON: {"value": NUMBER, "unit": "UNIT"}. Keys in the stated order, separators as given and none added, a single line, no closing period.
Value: {"value": 0.3, "unit": "bar"}
